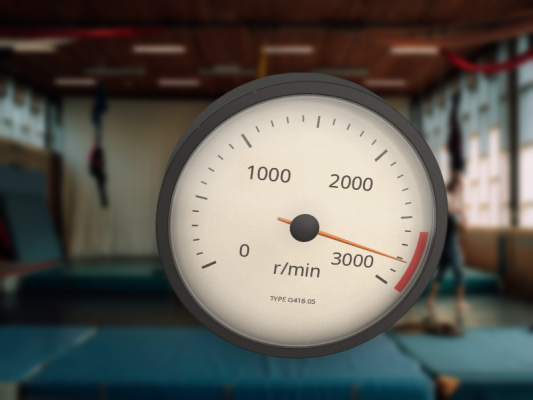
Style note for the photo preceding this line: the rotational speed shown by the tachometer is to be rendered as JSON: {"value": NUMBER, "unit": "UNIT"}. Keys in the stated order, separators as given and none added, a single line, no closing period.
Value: {"value": 2800, "unit": "rpm"}
